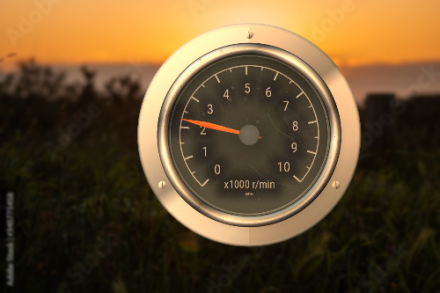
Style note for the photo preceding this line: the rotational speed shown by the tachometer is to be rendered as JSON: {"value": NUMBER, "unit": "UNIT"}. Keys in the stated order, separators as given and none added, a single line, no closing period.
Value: {"value": 2250, "unit": "rpm"}
